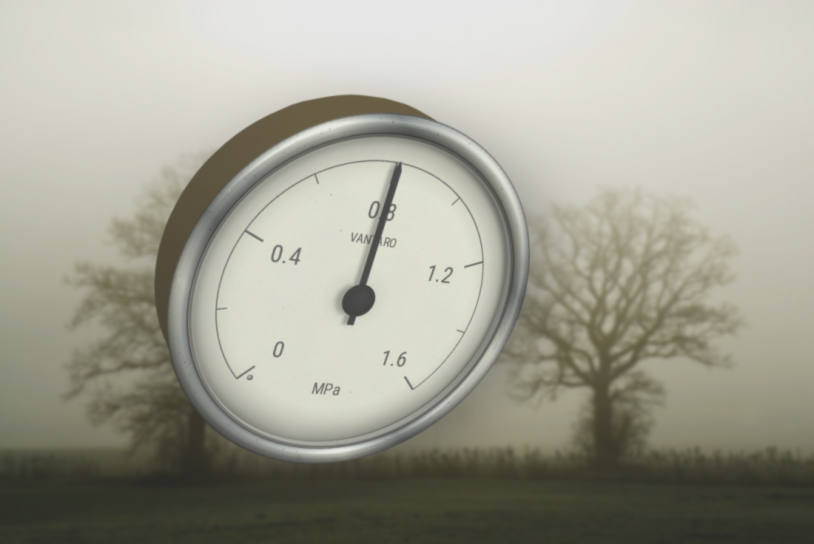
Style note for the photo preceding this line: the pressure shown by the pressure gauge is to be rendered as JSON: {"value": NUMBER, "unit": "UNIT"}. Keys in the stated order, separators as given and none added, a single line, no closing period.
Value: {"value": 0.8, "unit": "MPa"}
